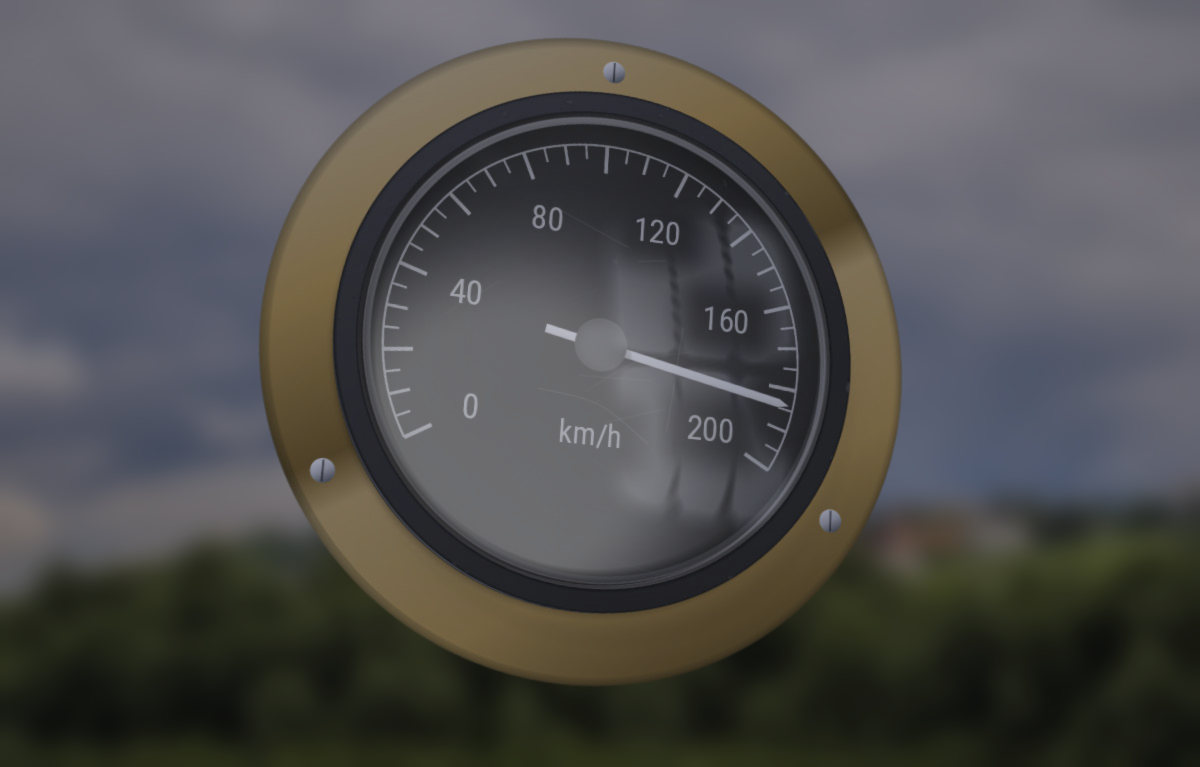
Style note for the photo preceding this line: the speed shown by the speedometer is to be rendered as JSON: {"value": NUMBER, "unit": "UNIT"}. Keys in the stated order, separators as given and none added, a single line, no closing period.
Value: {"value": 185, "unit": "km/h"}
